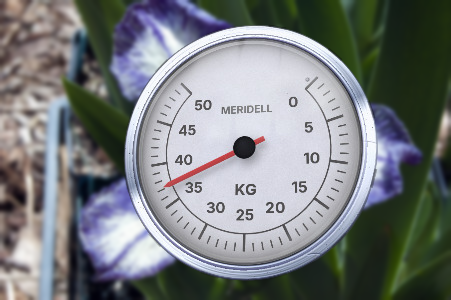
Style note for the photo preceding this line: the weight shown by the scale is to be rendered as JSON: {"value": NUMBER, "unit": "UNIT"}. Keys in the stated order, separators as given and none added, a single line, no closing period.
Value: {"value": 37, "unit": "kg"}
